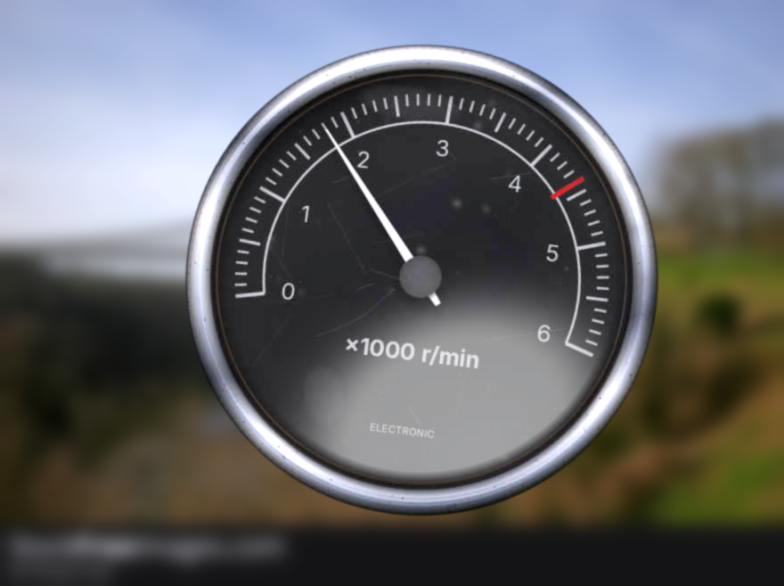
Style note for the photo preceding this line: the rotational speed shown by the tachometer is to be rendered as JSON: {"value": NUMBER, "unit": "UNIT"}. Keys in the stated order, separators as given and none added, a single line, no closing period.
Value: {"value": 1800, "unit": "rpm"}
